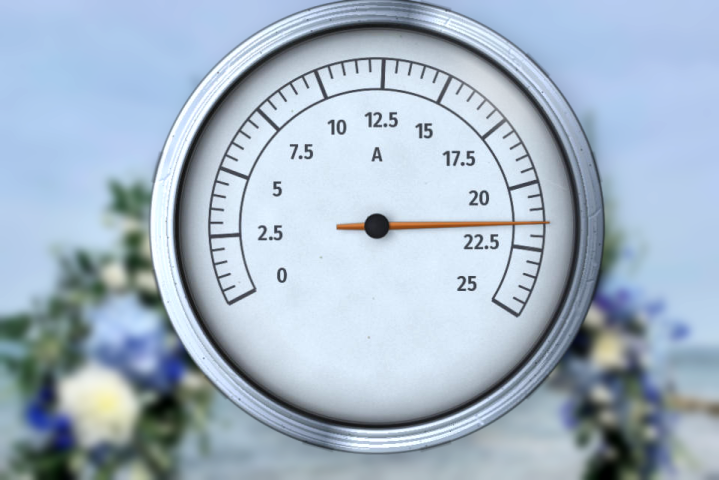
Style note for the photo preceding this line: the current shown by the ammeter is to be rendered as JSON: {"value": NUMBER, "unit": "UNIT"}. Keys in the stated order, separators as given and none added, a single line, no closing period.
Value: {"value": 21.5, "unit": "A"}
